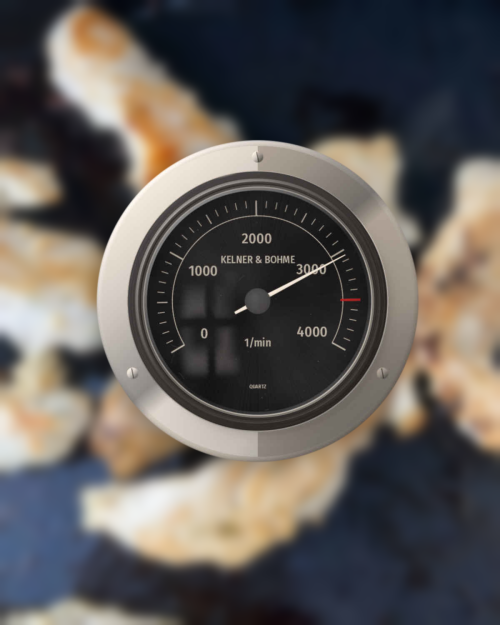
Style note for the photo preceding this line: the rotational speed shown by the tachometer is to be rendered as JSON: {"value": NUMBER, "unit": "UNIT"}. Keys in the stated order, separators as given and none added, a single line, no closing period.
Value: {"value": 3050, "unit": "rpm"}
